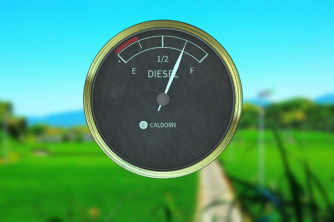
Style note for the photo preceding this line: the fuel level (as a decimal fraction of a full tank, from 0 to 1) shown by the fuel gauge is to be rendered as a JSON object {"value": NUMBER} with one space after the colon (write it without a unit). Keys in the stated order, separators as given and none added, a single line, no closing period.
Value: {"value": 0.75}
